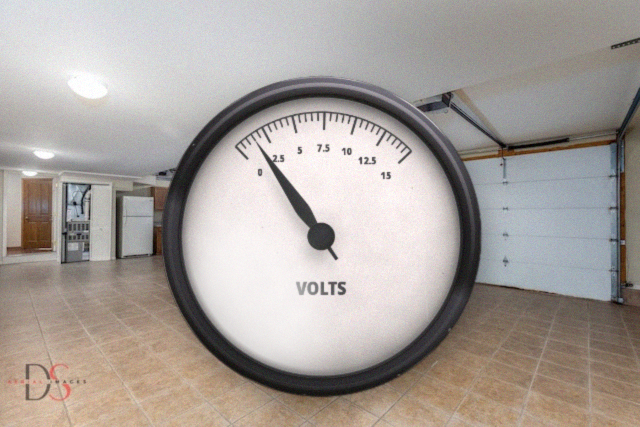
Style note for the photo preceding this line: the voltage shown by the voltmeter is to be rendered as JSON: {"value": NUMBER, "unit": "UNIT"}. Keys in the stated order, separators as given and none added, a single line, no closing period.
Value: {"value": 1.5, "unit": "V"}
